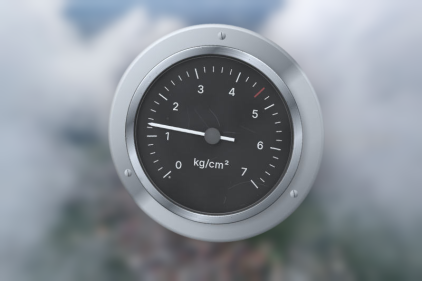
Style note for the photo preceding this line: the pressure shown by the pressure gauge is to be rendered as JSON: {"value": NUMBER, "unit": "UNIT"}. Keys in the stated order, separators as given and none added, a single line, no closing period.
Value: {"value": 1.3, "unit": "kg/cm²"}
